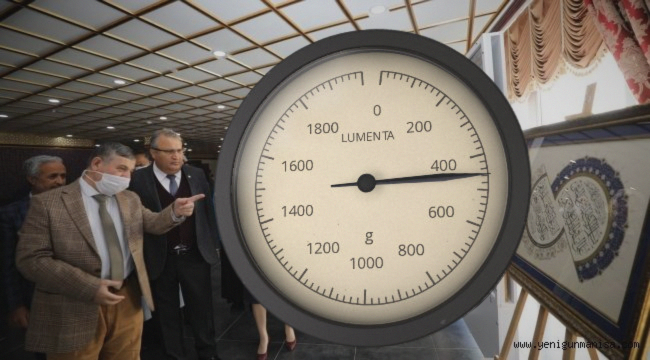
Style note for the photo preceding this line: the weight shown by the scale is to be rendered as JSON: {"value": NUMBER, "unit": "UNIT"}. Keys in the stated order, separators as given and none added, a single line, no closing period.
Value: {"value": 460, "unit": "g"}
